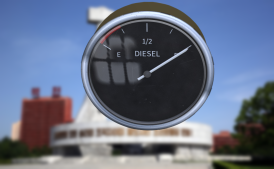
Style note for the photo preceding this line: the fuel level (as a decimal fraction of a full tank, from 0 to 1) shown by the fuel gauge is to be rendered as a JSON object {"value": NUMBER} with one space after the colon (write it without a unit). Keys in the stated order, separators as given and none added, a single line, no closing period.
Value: {"value": 1}
